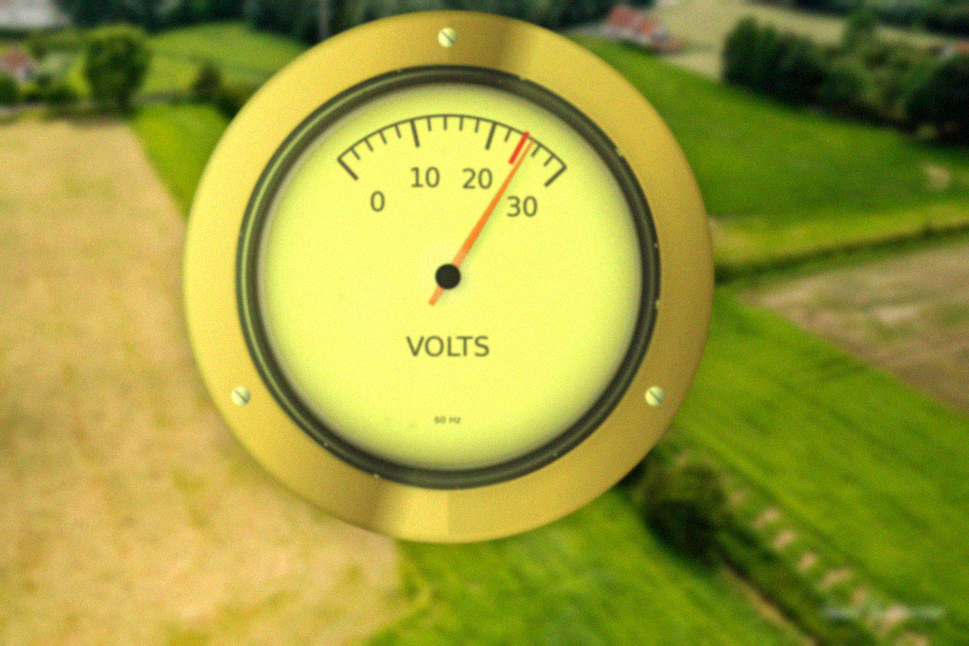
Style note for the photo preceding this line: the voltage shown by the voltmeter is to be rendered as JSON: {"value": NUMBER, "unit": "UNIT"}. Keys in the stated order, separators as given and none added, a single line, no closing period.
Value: {"value": 25, "unit": "V"}
